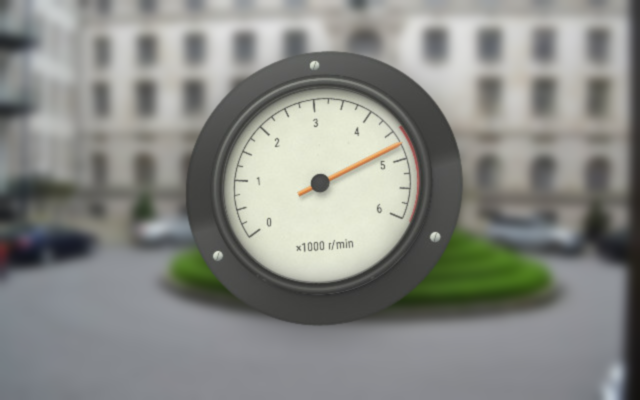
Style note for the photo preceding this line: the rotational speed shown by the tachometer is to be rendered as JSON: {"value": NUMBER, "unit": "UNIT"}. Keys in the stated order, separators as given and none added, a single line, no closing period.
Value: {"value": 4750, "unit": "rpm"}
